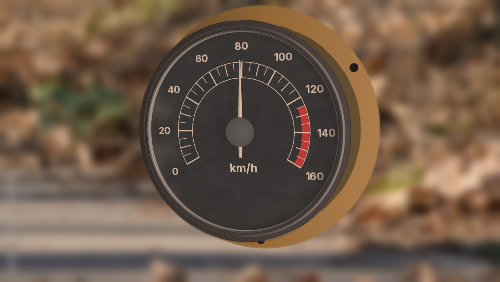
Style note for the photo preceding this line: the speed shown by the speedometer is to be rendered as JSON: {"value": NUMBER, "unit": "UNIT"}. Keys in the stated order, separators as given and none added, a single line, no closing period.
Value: {"value": 80, "unit": "km/h"}
